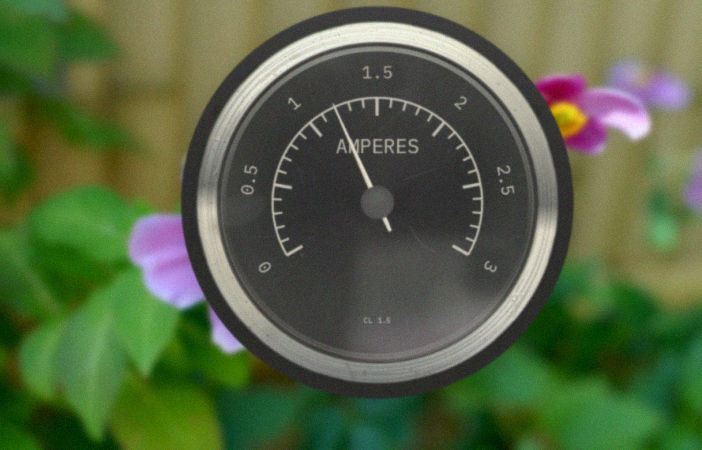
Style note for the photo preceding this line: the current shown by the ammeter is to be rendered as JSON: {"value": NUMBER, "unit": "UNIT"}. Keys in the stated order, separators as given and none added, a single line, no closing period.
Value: {"value": 1.2, "unit": "A"}
